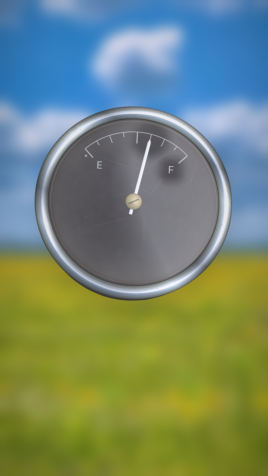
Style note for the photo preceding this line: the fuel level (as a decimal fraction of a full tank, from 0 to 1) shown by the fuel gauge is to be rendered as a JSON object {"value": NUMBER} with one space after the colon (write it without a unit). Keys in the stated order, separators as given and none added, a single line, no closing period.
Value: {"value": 0.625}
